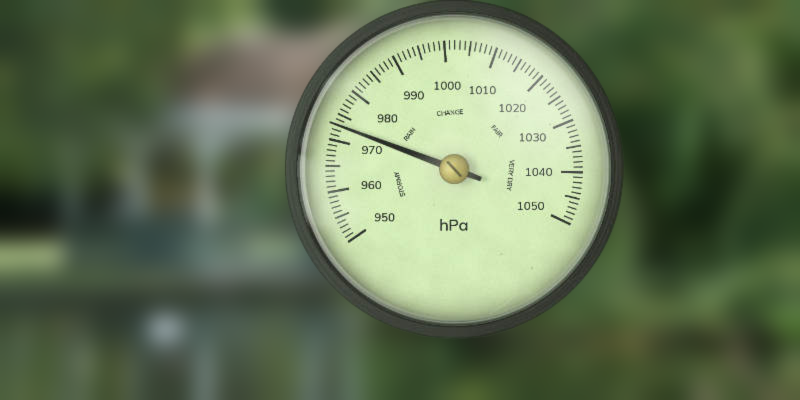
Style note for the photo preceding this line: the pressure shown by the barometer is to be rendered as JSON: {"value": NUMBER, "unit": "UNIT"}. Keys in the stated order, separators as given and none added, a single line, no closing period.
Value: {"value": 973, "unit": "hPa"}
